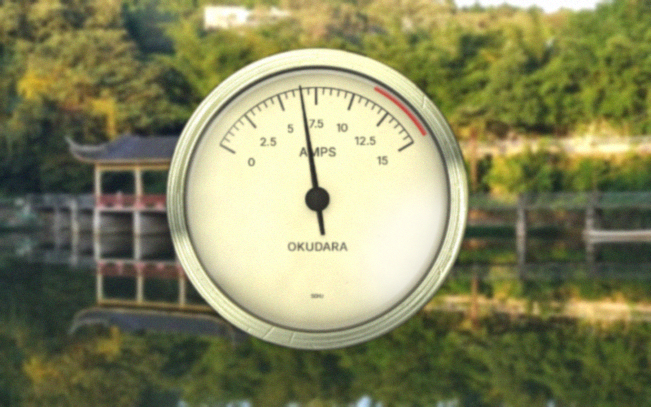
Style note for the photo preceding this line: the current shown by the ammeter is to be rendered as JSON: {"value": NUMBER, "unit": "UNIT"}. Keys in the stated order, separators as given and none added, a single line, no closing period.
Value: {"value": 6.5, "unit": "A"}
